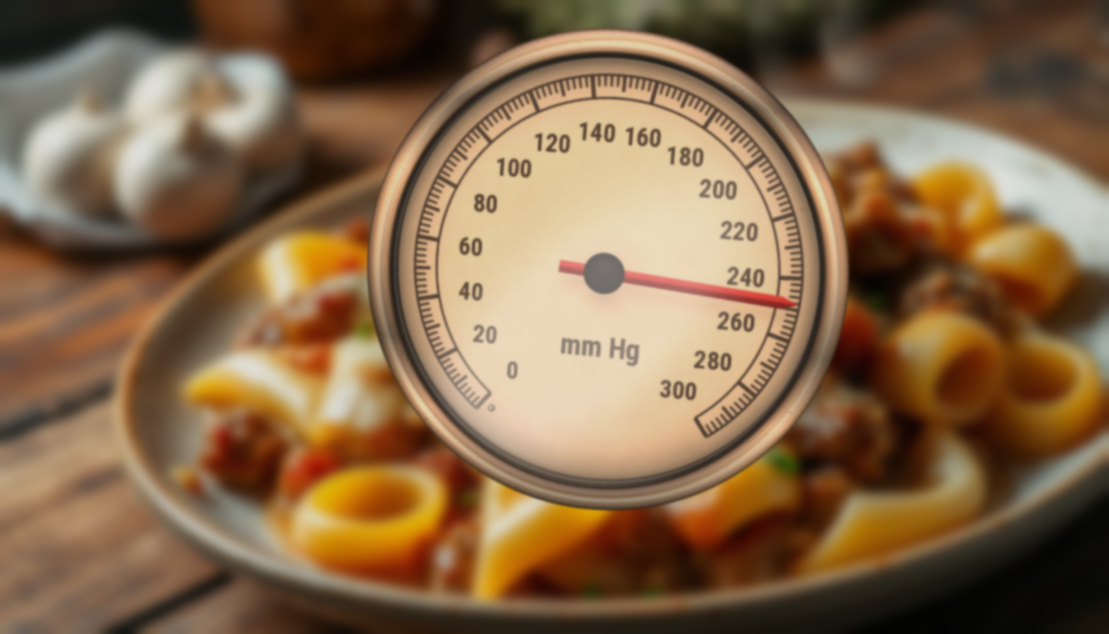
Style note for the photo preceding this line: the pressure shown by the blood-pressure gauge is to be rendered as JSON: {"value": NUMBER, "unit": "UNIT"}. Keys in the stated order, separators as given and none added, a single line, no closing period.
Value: {"value": 248, "unit": "mmHg"}
